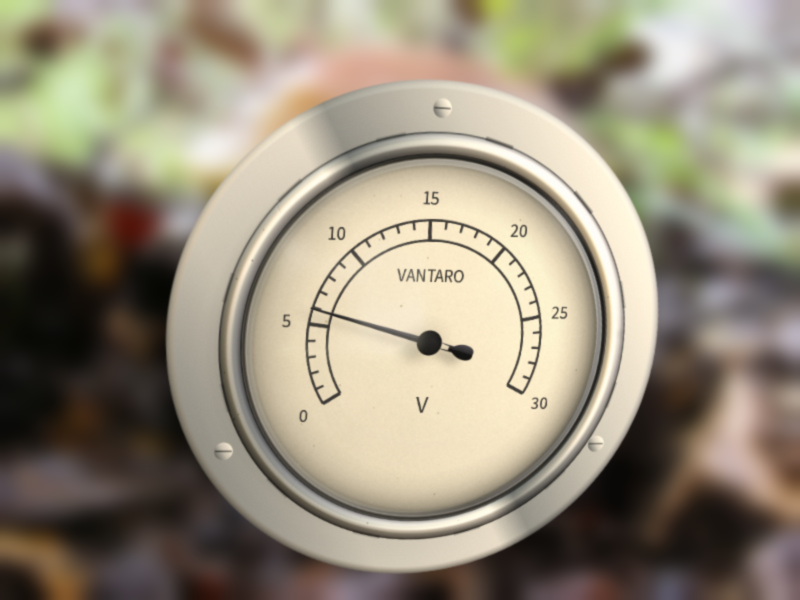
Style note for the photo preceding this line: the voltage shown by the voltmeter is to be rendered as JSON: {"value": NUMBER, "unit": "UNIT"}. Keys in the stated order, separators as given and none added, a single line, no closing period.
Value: {"value": 6, "unit": "V"}
